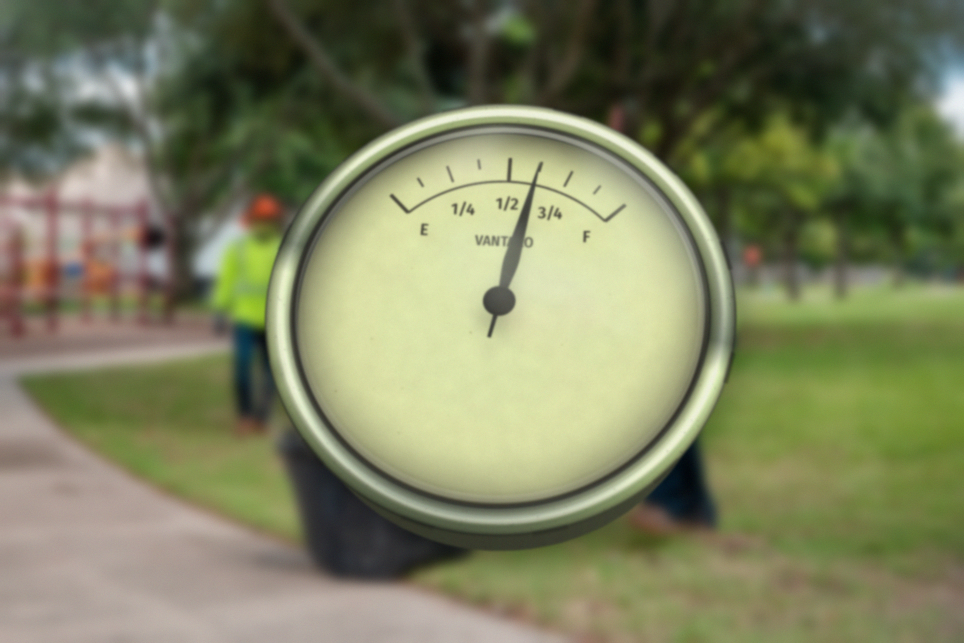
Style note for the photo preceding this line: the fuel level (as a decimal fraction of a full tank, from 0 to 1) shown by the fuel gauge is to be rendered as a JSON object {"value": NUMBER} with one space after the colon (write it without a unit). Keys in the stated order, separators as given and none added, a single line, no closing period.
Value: {"value": 0.625}
